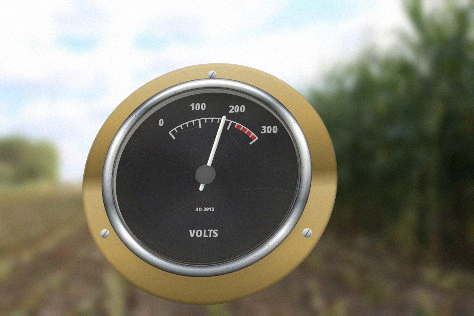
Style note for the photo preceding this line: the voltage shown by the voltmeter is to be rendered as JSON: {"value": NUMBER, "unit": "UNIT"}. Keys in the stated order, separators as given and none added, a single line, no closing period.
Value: {"value": 180, "unit": "V"}
